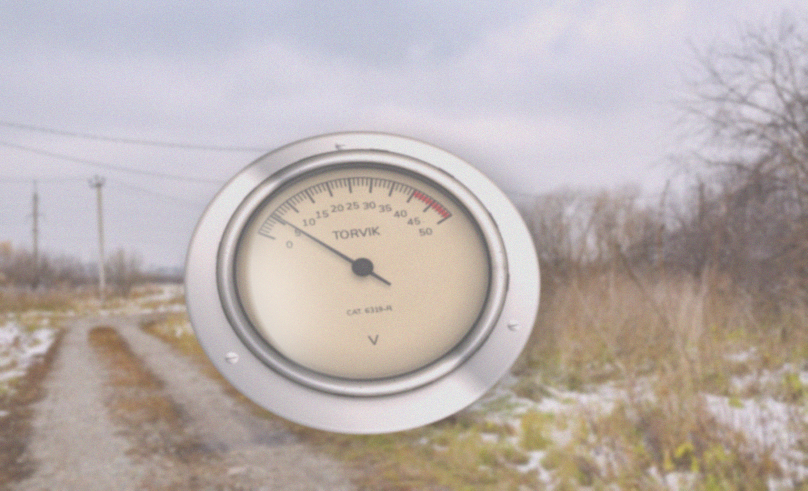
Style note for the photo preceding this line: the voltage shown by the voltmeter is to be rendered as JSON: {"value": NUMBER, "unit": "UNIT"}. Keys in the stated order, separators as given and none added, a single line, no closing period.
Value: {"value": 5, "unit": "V"}
